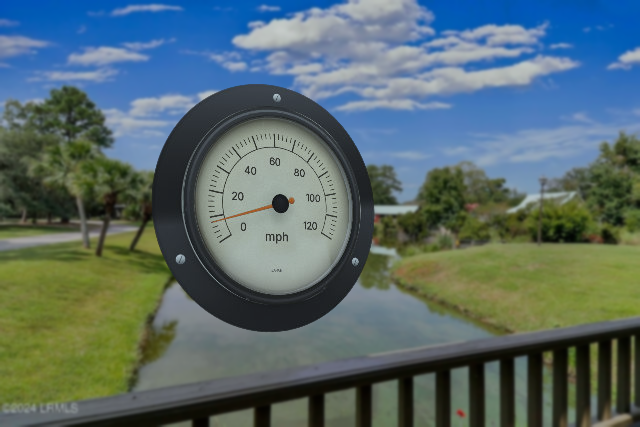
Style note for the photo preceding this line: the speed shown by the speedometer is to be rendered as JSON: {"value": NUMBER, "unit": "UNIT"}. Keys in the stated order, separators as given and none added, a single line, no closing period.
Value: {"value": 8, "unit": "mph"}
